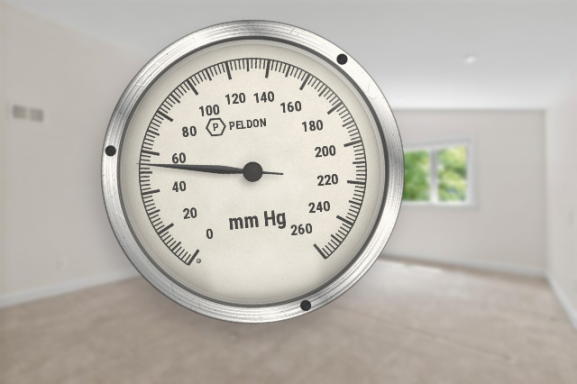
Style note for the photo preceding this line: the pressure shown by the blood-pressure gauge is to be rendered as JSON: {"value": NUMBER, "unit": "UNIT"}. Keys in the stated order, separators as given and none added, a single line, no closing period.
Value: {"value": 54, "unit": "mmHg"}
